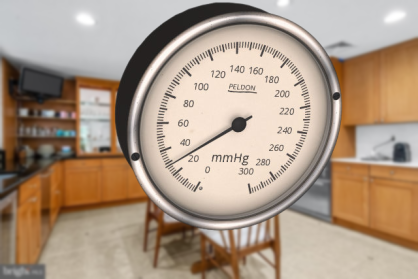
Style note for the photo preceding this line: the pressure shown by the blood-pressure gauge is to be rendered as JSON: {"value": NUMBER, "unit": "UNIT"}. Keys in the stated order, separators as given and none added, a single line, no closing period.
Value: {"value": 30, "unit": "mmHg"}
